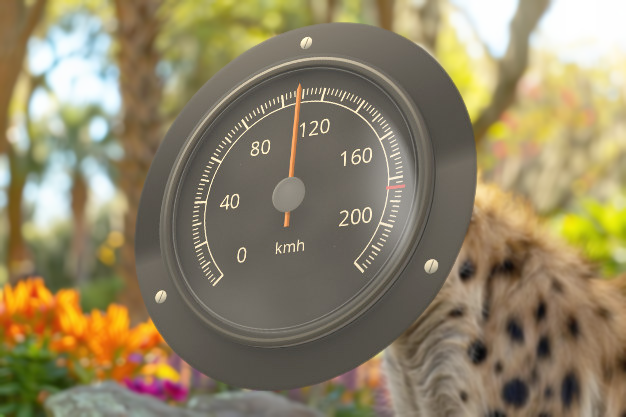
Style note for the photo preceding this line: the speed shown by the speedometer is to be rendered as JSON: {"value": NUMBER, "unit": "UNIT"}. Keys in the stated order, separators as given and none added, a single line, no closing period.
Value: {"value": 110, "unit": "km/h"}
